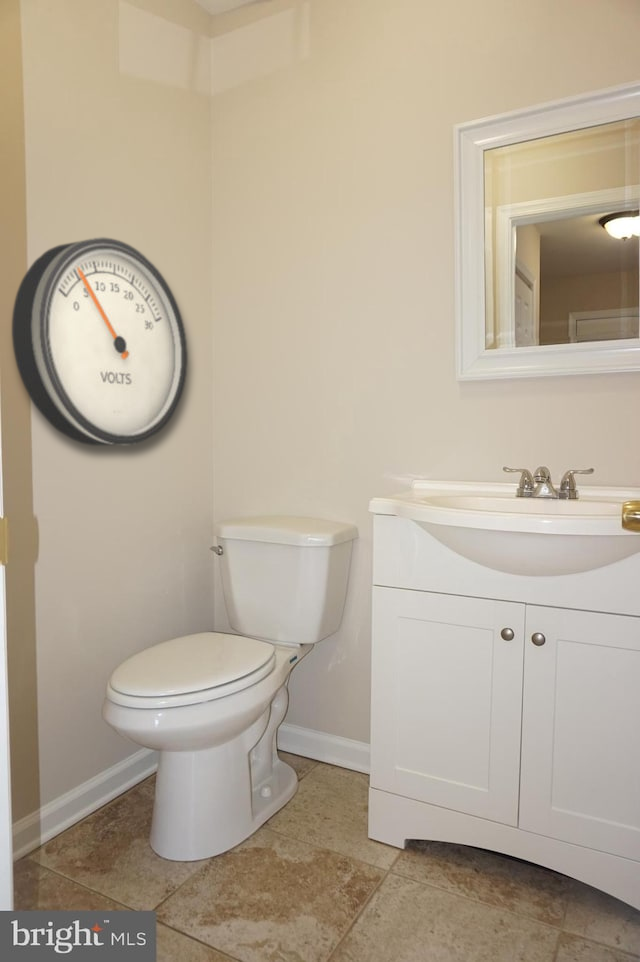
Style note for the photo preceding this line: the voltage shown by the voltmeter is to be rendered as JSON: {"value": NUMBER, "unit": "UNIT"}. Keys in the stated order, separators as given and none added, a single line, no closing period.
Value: {"value": 5, "unit": "V"}
